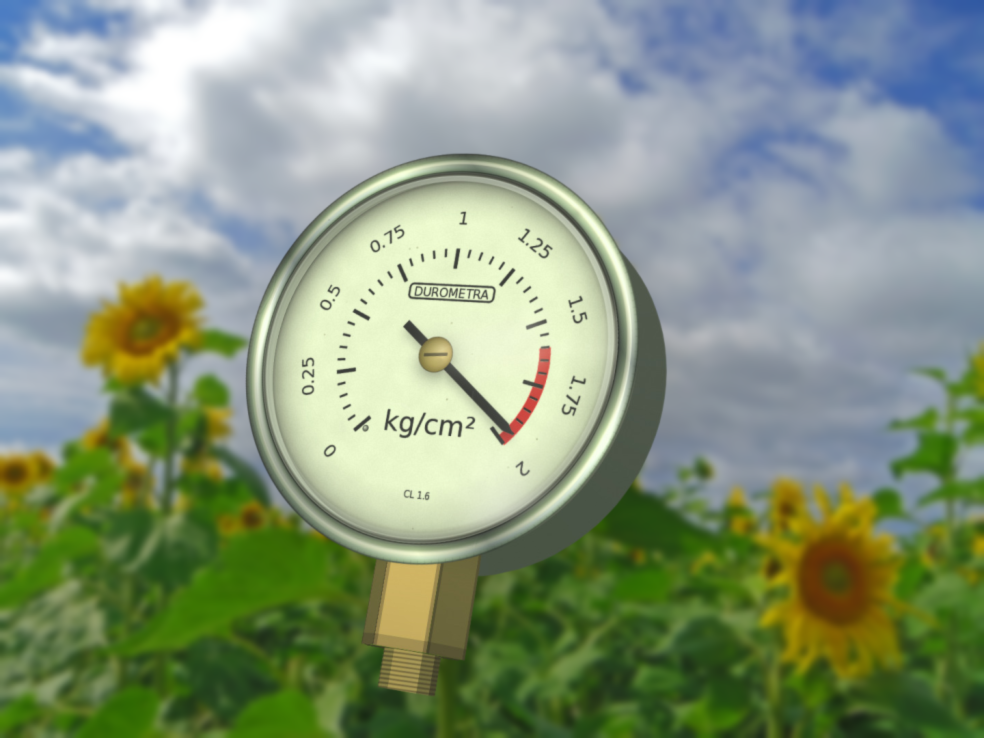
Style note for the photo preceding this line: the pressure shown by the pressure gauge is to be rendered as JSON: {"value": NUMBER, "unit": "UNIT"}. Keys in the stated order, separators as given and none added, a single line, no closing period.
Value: {"value": 1.95, "unit": "kg/cm²"}
